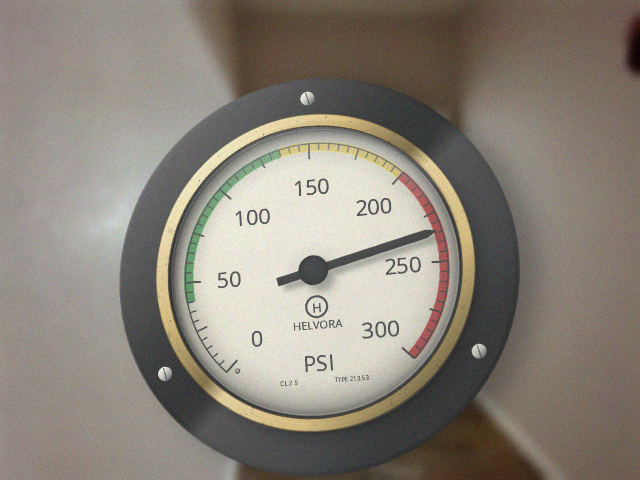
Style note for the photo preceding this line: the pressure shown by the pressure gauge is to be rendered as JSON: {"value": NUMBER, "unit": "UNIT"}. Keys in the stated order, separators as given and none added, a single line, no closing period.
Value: {"value": 235, "unit": "psi"}
